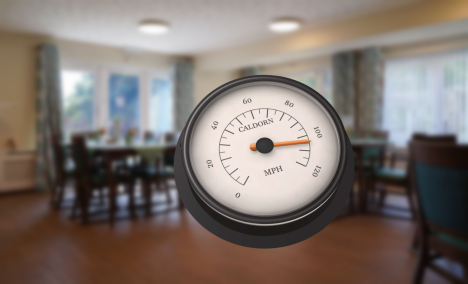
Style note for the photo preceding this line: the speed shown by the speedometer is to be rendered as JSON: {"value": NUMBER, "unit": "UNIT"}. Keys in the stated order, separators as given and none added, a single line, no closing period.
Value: {"value": 105, "unit": "mph"}
